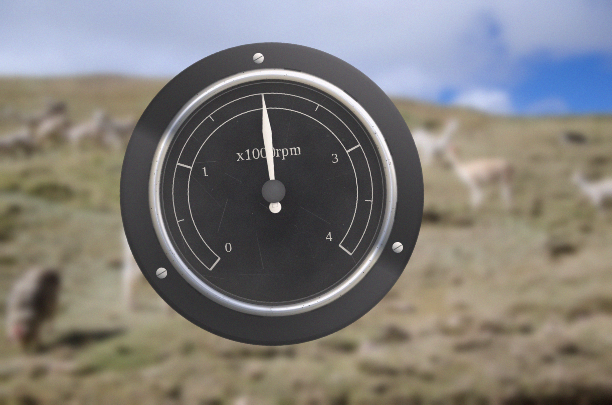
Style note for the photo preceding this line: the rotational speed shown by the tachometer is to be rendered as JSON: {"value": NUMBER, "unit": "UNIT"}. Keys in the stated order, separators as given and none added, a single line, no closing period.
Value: {"value": 2000, "unit": "rpm"}
